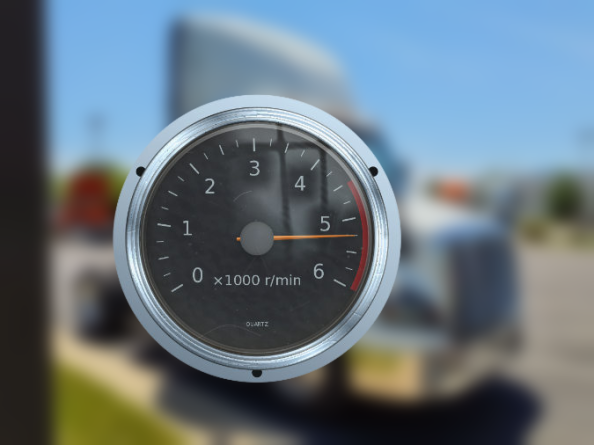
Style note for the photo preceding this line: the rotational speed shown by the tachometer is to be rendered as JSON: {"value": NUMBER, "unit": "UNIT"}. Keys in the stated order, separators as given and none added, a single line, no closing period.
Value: {"value": 5250, "unit": "rpm"}
